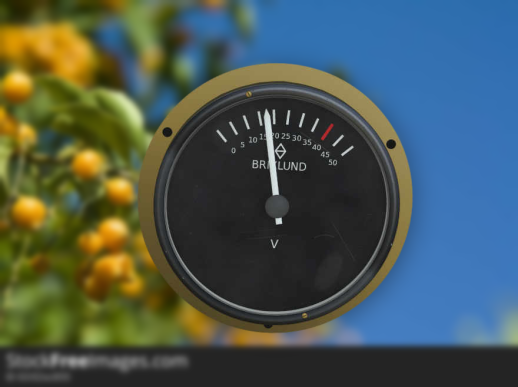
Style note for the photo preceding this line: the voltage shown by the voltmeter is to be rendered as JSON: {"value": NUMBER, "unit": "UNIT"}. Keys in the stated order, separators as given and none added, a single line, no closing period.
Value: {"value": 17.5, "unit": "V"}
